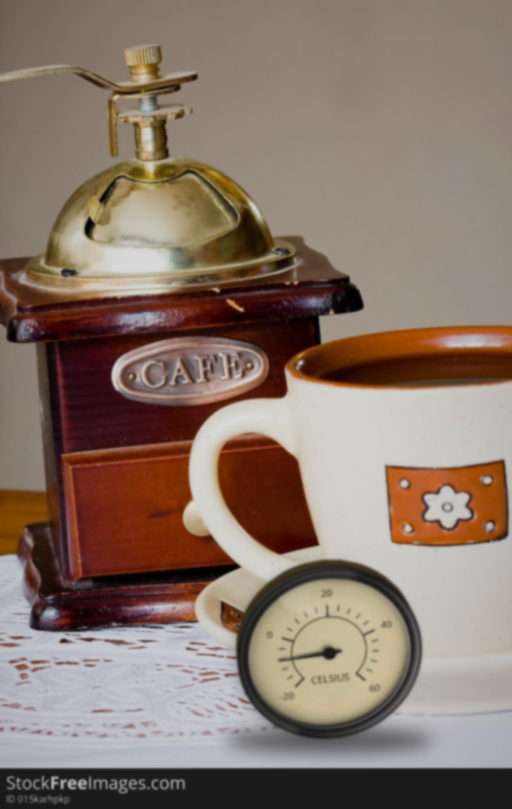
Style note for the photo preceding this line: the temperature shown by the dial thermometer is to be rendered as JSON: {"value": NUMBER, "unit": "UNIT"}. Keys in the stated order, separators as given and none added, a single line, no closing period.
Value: {"value": -8, "unit": "°C"}
